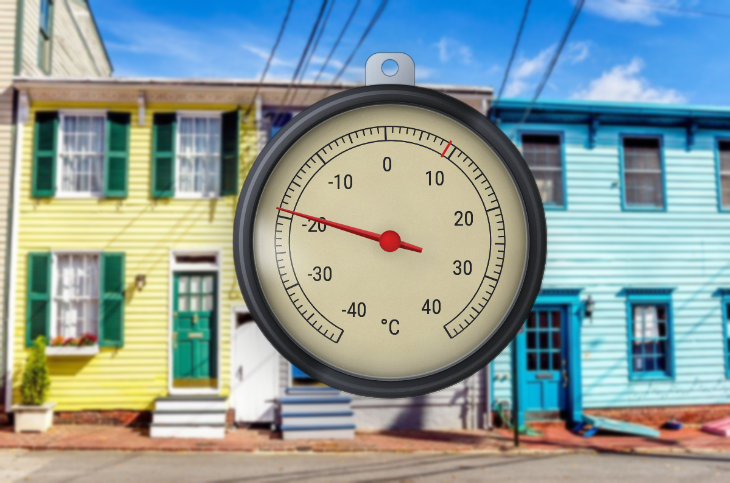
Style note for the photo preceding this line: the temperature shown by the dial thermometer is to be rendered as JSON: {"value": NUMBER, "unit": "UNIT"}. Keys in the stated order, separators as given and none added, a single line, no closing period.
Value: {"value": -19, "unit": "°C"}
